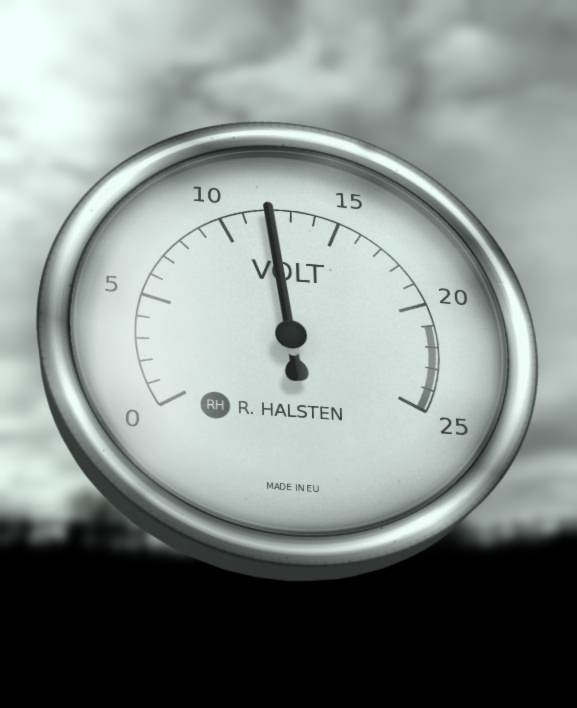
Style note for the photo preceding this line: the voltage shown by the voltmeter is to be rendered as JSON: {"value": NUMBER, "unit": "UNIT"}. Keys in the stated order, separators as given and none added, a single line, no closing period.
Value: {"value": 12, "unit": "V"}
